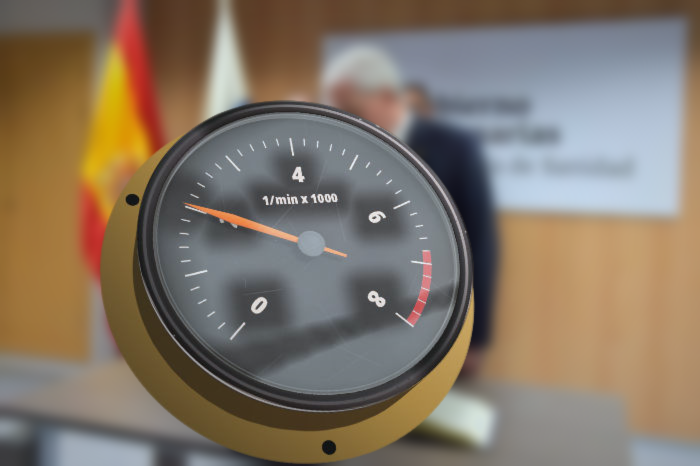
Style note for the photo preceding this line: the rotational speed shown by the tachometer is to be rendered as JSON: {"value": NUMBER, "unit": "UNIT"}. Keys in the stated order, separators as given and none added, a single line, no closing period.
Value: {"value": 2000, "unit": "rpm"}
